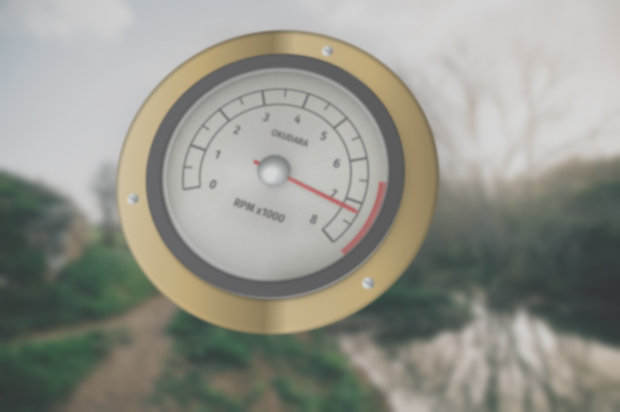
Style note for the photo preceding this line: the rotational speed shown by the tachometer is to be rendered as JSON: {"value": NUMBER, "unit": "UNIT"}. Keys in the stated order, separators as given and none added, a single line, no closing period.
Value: {"value": 7250, "unit": "rpm"}
